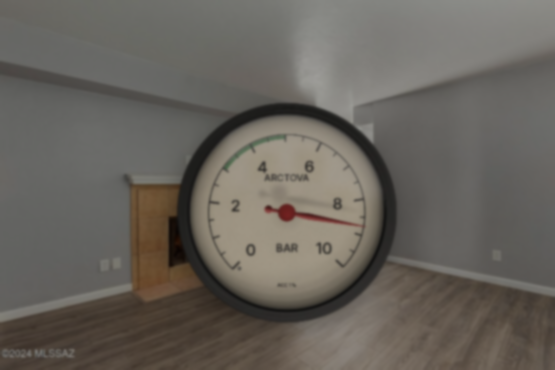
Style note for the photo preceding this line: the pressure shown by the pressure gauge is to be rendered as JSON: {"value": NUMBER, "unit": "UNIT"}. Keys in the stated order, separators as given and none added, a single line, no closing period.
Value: {"value": 8.75, "unit": "bar"}
